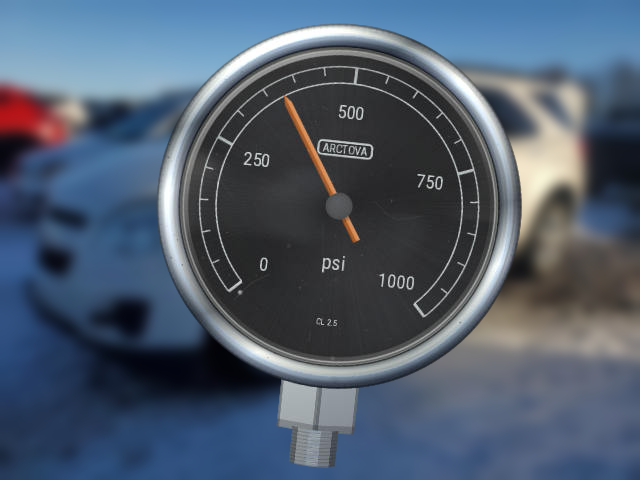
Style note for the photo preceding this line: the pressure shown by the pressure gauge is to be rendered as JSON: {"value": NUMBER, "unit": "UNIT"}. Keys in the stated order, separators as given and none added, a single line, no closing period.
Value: {"value": 375, "unit": "psi"}
